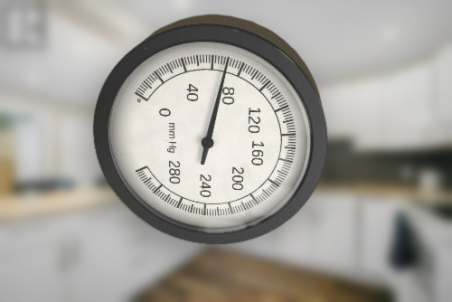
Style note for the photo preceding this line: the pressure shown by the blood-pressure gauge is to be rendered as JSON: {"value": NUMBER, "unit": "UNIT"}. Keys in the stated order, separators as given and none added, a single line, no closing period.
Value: {"value": 70, "unit": "mmHg"}
